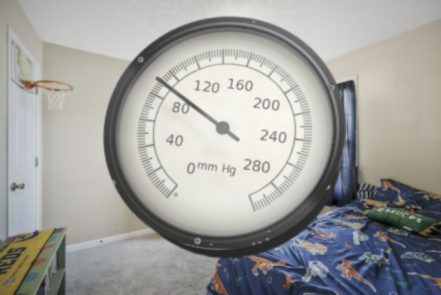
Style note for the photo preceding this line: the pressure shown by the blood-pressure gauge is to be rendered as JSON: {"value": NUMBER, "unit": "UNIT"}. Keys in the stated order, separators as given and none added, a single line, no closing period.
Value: {"value": 90, "unit": "mmHg"}
